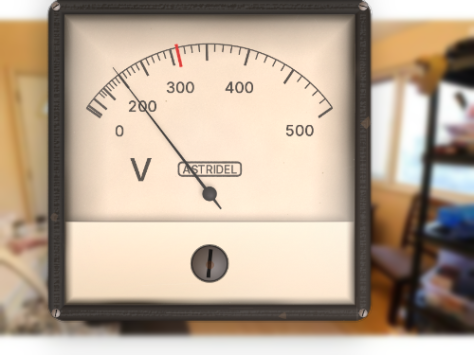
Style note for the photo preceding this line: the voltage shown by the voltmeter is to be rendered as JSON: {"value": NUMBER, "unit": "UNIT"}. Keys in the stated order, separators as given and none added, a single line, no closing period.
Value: {"value": 200, "unit": "V"}
